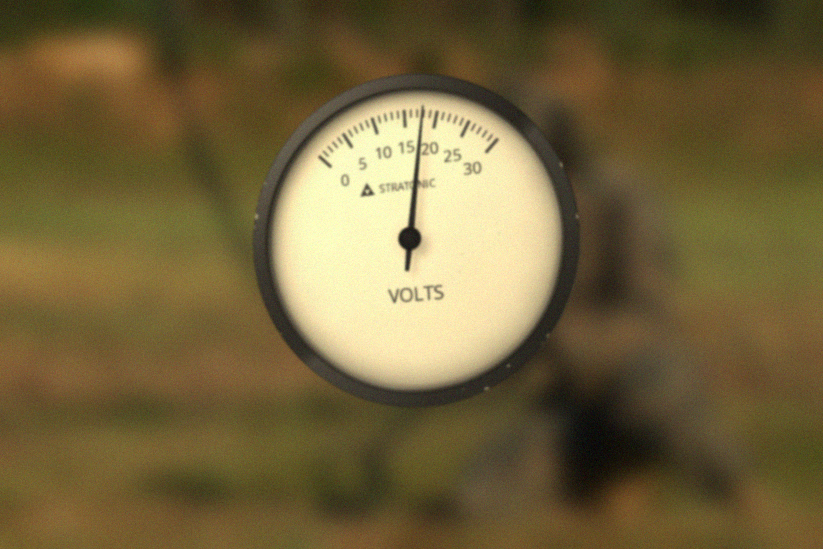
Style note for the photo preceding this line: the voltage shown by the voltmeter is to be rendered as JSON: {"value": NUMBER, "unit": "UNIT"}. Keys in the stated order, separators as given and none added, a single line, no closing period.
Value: {"value": 18, "unit": "V"}
